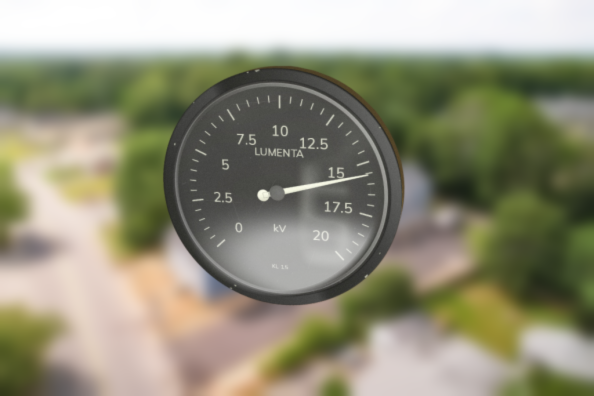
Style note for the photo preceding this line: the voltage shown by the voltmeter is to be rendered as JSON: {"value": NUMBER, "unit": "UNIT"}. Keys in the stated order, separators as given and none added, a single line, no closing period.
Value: {"value": 15.5, "unit": "kV"}
